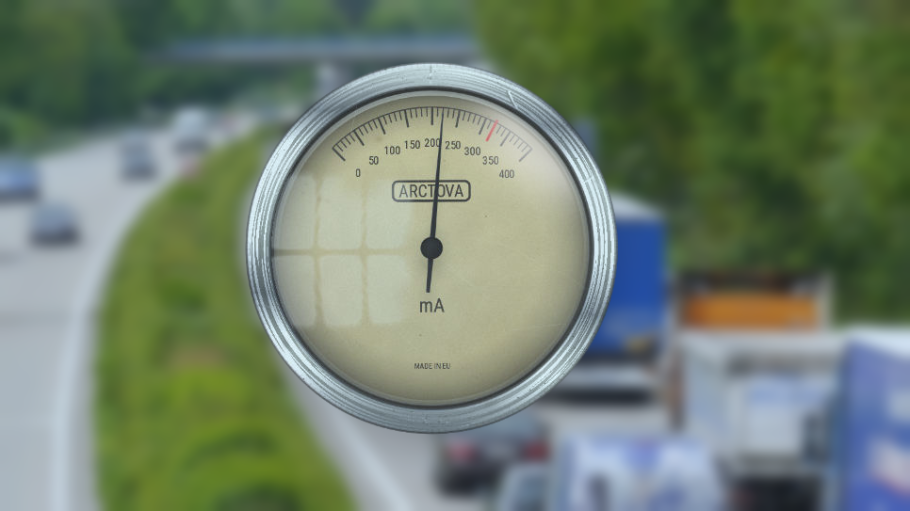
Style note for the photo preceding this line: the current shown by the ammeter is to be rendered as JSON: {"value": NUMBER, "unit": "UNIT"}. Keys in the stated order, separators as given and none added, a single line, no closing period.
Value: {"value": 220, "unit": "mA"}
